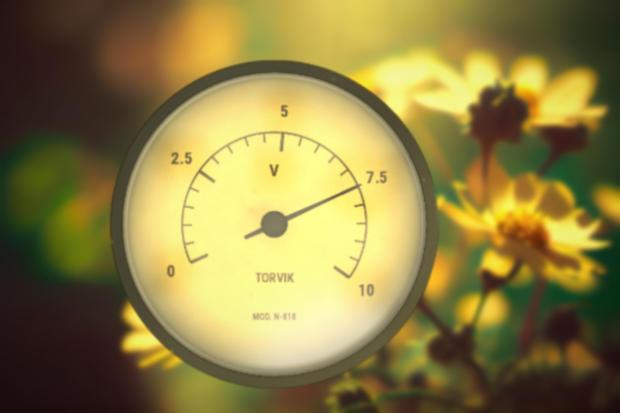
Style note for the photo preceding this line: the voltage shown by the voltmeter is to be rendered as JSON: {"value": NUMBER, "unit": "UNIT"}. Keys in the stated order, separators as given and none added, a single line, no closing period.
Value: {"value": 7.5, "unit": "V"}
